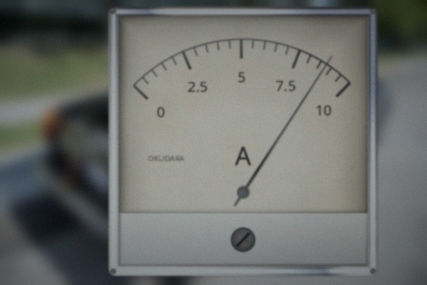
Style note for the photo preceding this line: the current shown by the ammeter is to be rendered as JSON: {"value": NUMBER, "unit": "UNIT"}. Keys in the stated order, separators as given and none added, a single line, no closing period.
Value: {"value": 8.75, "unit": "A"}
